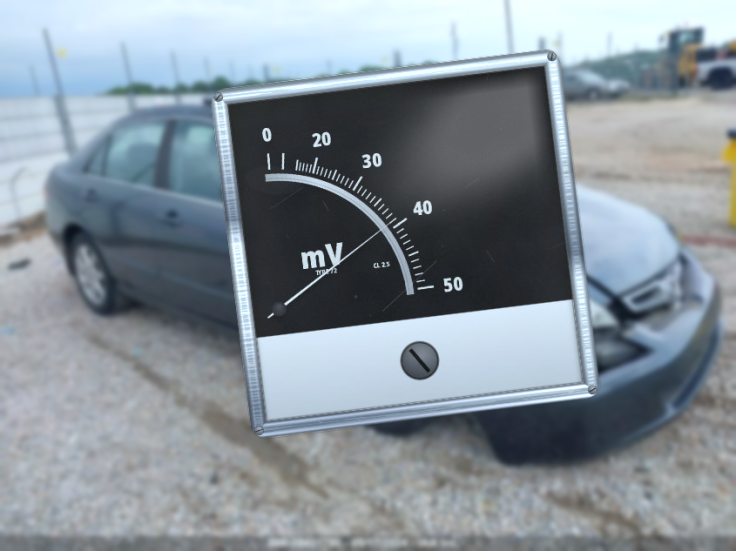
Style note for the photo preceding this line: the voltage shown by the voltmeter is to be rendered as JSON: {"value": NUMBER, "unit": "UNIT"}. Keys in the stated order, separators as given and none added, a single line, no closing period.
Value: {"value": 39, "unit": "mV"}
